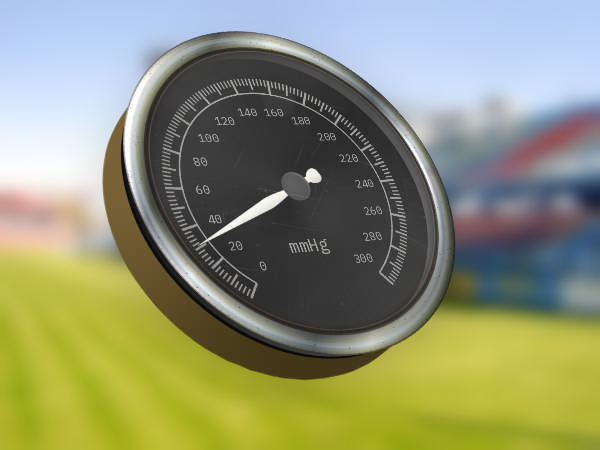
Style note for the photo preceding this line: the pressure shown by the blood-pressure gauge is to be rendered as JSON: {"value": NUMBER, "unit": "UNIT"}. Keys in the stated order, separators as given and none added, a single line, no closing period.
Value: {"value": 30, "unit": "mmHg"}
